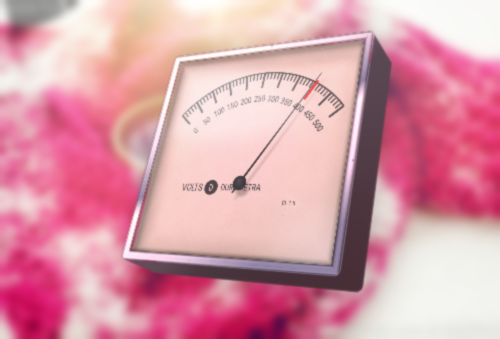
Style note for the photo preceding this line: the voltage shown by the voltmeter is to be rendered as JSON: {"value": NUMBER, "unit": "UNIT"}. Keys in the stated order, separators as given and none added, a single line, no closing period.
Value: {"value": 400, "unit": "V"}
